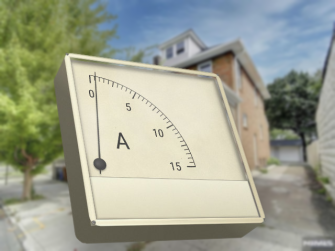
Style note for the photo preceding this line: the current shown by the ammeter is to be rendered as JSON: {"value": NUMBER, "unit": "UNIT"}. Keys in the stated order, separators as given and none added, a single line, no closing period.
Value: {"value": 0.5, "unit": "A"}
